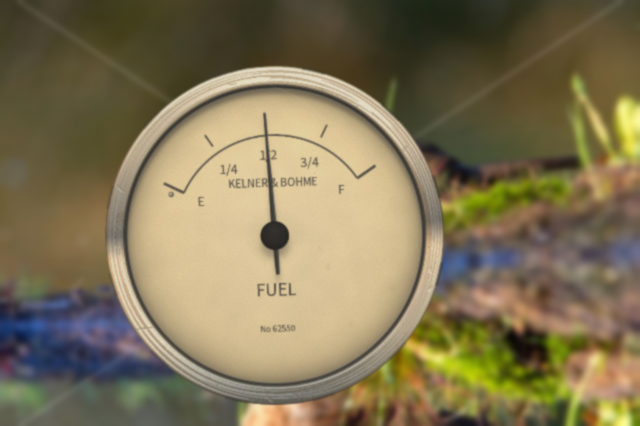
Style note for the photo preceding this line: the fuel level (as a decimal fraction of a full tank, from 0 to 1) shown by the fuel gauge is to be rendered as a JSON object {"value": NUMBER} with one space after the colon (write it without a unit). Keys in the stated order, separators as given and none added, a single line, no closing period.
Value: {"value": 0.5}
